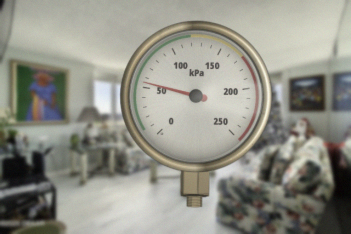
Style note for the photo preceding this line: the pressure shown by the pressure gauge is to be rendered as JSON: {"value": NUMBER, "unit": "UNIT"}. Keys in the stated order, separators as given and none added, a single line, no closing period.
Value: {"value": 55, "unit": "kPa"}
